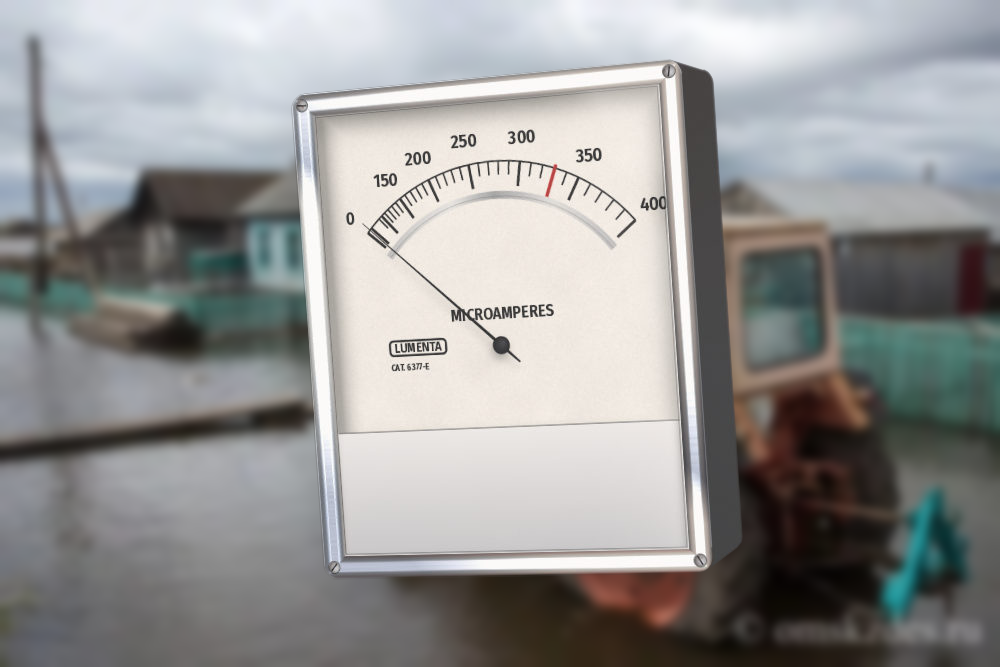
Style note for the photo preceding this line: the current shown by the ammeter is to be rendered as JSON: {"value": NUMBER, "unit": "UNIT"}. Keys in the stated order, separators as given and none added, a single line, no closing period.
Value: {"value": 50, "unit": "µA"}
